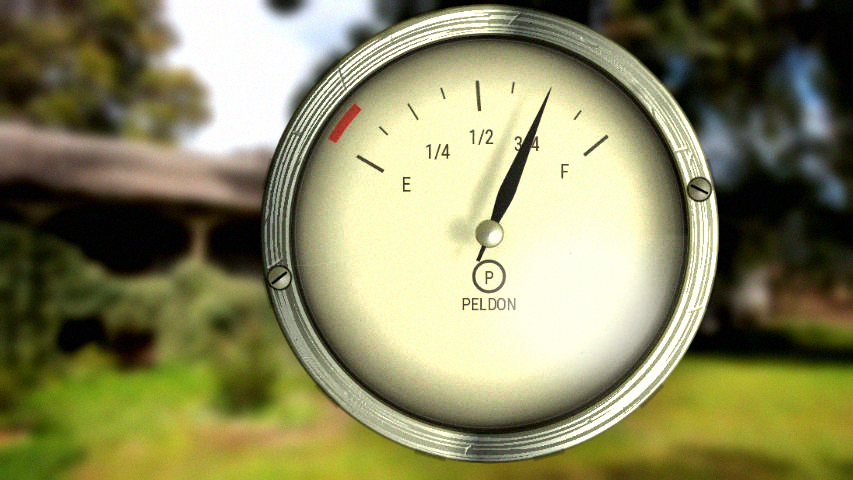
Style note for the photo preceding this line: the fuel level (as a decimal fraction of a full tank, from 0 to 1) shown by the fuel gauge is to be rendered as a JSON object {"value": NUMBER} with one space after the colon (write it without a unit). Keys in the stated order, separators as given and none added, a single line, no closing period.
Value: {"value": 0.75}
